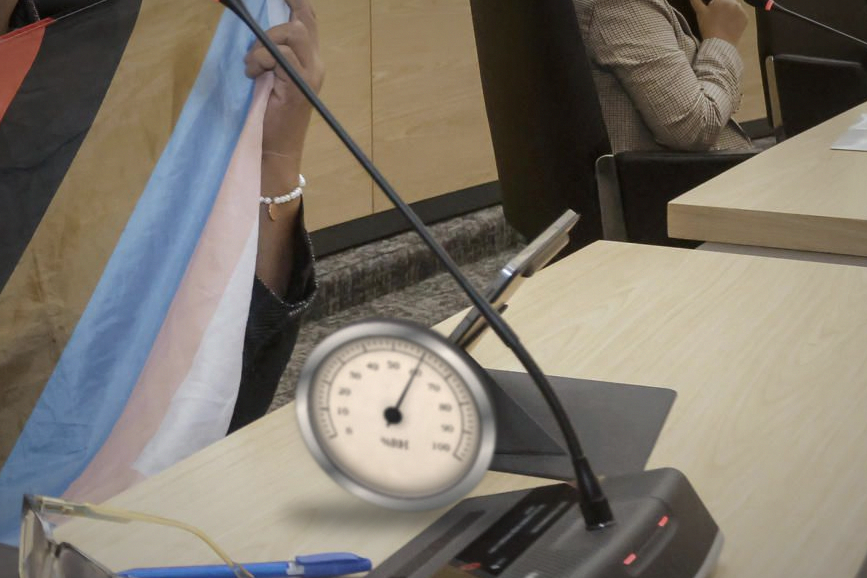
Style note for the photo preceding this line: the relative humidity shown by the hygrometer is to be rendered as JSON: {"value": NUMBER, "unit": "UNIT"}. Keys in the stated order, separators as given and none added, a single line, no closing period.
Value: {"value": 60, "unit": "%"}
